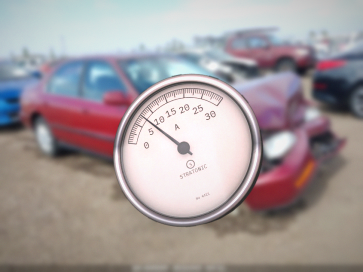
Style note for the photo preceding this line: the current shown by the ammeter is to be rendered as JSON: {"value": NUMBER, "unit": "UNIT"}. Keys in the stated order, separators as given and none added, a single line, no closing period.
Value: {"value": 7.5, "unit": "A"}
